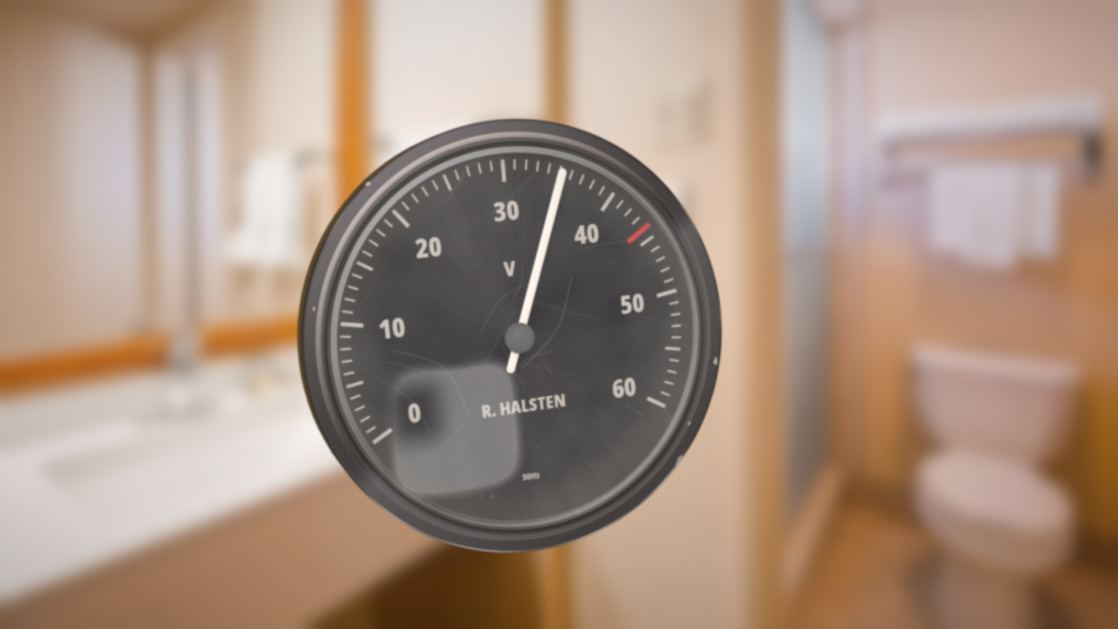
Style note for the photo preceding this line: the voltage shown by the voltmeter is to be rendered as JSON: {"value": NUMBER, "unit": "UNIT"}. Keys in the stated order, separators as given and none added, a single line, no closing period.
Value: {"value": 35, "unit": "V"}
